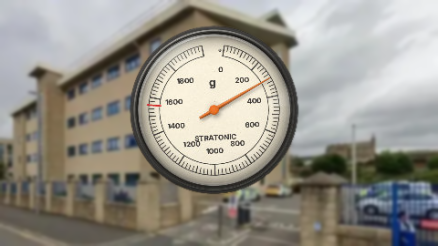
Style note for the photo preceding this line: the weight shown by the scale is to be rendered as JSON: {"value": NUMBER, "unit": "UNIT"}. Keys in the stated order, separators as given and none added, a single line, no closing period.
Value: {"value": 300, "unit": "g"}
